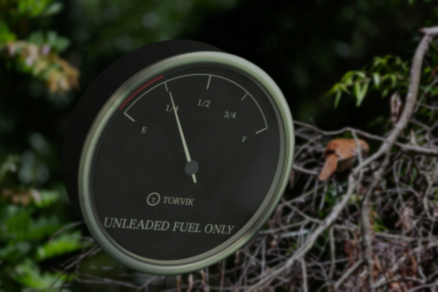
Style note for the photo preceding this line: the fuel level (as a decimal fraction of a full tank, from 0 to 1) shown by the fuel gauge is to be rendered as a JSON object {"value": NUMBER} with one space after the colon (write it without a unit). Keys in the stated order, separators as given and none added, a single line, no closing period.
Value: {"value": 0.25}
